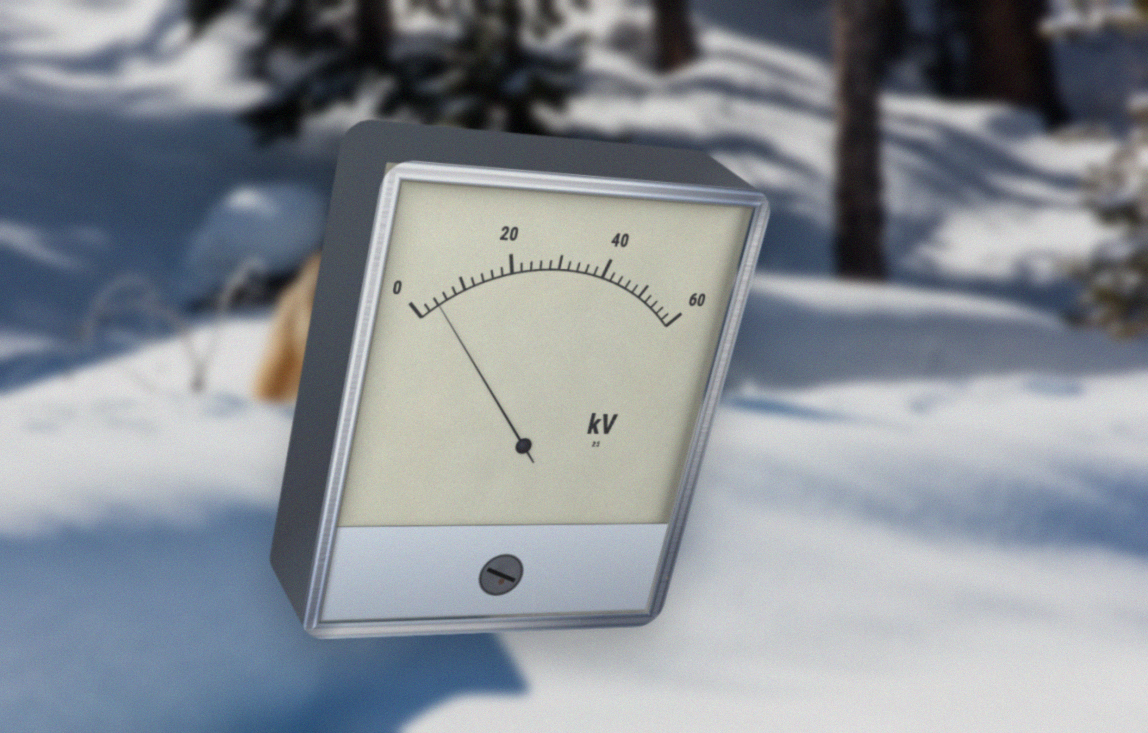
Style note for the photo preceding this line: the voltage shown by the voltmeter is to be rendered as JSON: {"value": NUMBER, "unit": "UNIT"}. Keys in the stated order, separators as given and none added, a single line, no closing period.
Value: {"value": 4, "unit": "kV"}
